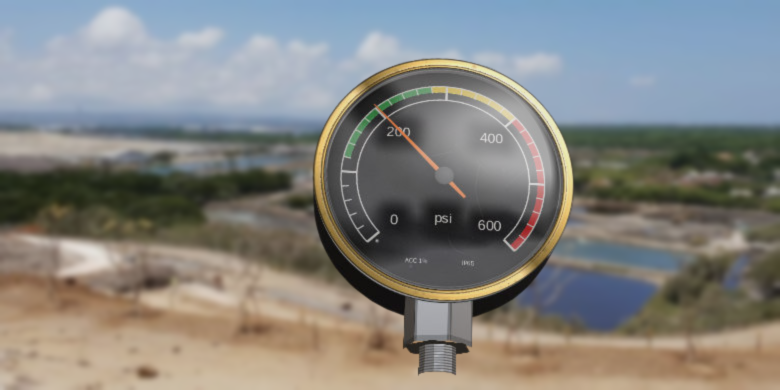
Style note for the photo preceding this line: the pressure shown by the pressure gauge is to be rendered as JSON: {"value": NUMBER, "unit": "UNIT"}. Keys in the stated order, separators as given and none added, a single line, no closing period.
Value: {"value": 200, "unit": "psi"}
